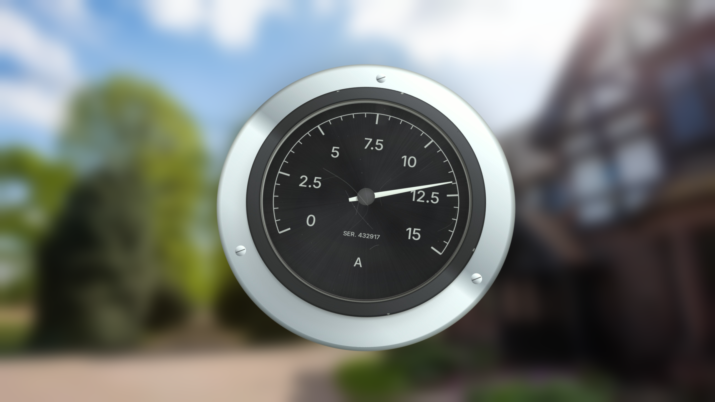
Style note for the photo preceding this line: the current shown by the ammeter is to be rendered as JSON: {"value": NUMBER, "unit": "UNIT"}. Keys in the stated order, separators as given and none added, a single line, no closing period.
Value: {"value": 12, "unit": "A"}
